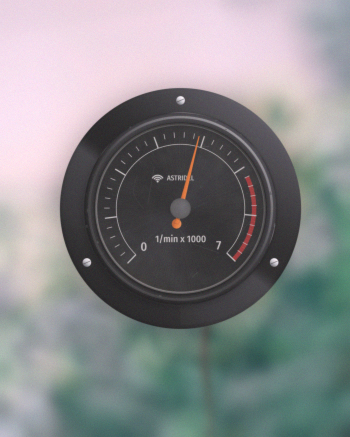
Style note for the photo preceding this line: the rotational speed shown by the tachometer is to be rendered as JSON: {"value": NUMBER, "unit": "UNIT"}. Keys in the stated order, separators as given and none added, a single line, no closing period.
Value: {"value": 3900, "unit": "rpm"}
